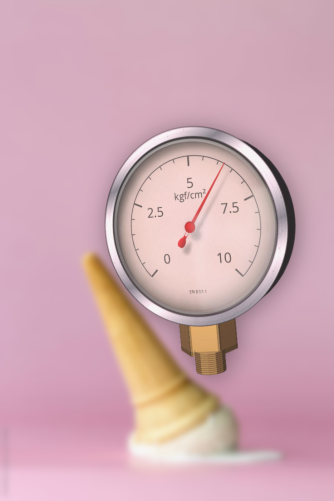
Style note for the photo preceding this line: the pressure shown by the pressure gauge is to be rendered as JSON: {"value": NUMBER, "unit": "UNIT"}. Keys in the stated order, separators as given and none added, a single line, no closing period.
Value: {"value": 6.25, "unit": "kg/cm²"}
